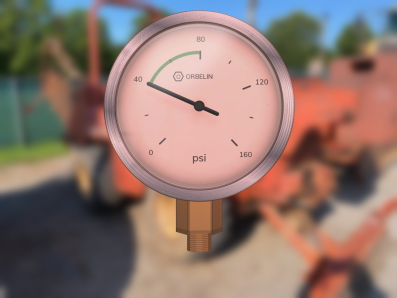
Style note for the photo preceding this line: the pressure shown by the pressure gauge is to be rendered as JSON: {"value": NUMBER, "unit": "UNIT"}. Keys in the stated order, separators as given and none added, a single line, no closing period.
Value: {"value": 40, "unit": "psi"}
